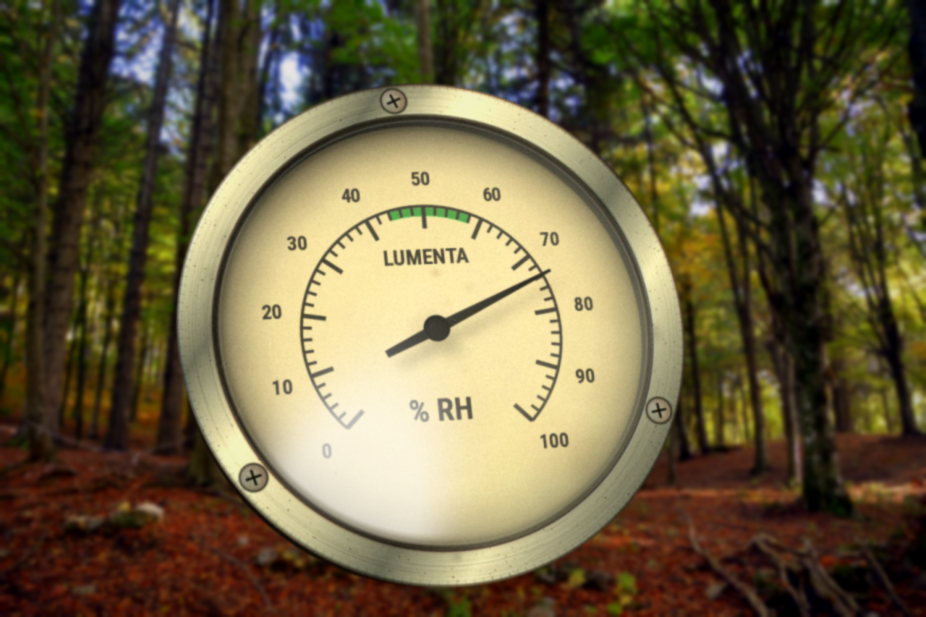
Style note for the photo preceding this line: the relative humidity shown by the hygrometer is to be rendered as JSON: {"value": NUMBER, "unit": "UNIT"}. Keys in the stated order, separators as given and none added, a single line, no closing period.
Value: {"value": 74, "unit": "%"}
